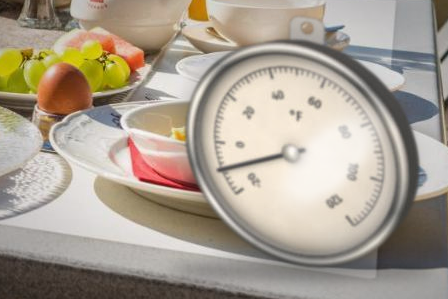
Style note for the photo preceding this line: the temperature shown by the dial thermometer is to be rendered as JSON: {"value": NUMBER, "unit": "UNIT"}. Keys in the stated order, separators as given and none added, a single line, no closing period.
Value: {"value": -10, "unit": "°F"}
